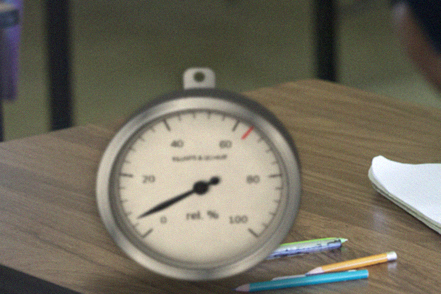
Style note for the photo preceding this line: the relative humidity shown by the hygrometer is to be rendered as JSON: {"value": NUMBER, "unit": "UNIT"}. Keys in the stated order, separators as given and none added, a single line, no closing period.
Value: {"value": 6, "unit": "%"}
